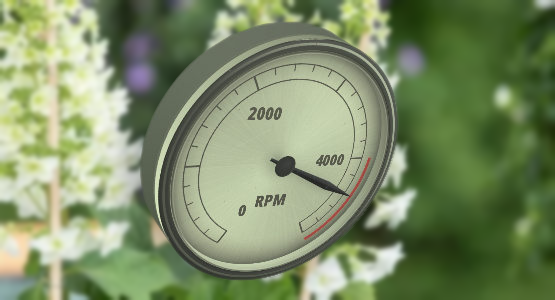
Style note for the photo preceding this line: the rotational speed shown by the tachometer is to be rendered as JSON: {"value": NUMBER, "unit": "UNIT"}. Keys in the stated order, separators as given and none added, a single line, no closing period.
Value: {"value": 4400, "unit": "rpm"}
